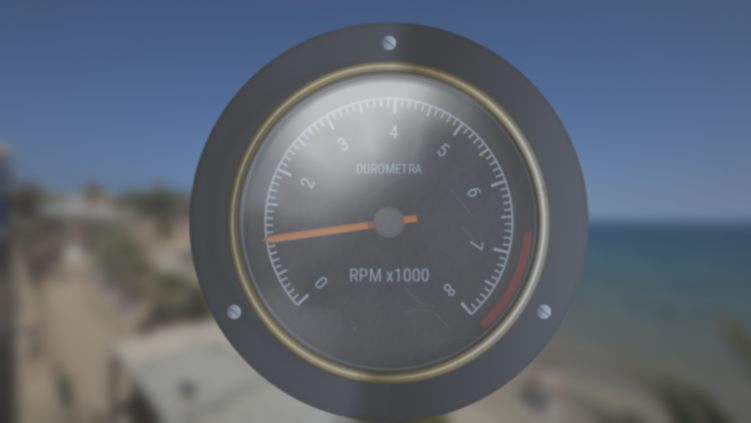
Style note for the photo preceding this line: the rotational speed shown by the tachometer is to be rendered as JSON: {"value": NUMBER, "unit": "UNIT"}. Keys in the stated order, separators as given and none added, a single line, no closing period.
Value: {"value": 1000, "unit": "rpm"}
